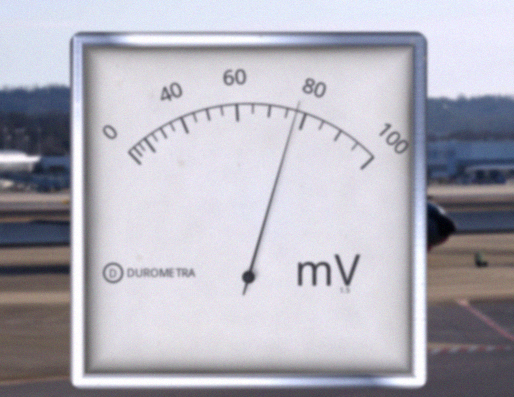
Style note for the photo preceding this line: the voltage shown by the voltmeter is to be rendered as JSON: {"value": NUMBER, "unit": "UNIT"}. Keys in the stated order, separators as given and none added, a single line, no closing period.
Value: {"value": 77.5, "unit": "mV"}
